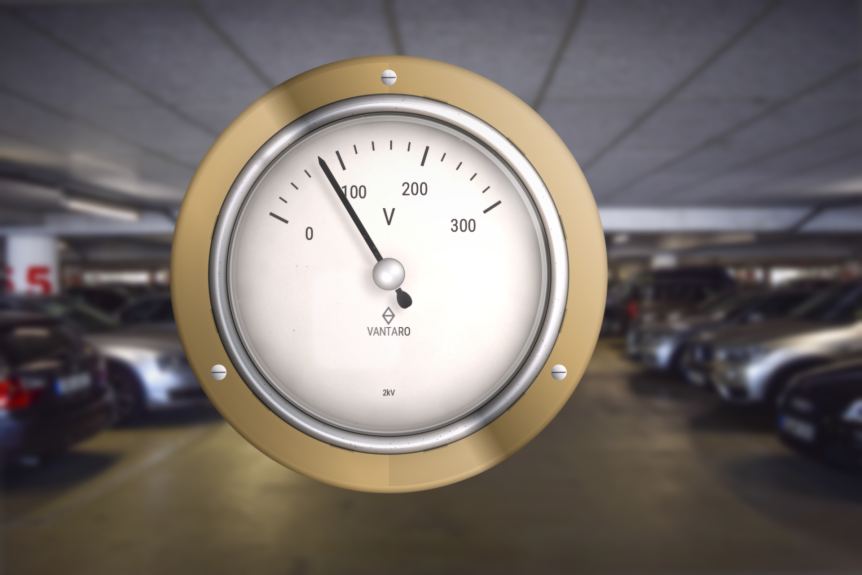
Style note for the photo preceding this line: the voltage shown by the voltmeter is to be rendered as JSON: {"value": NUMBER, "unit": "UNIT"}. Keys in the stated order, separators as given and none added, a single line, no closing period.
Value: {"value": 80, "unit": "V"}
